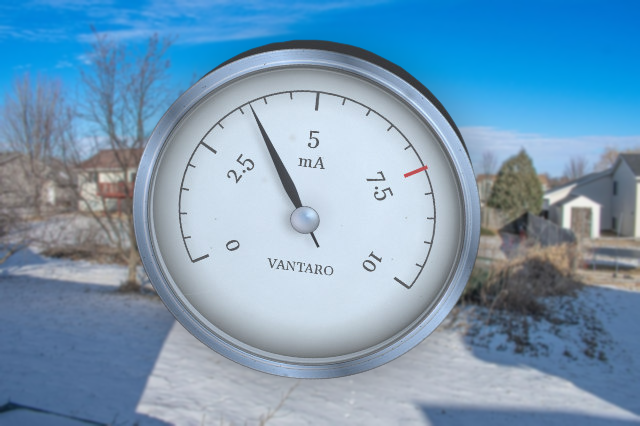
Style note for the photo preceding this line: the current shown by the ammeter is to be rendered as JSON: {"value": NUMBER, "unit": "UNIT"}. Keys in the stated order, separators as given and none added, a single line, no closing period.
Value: {"value": 3.75, "unit": "mA"}
